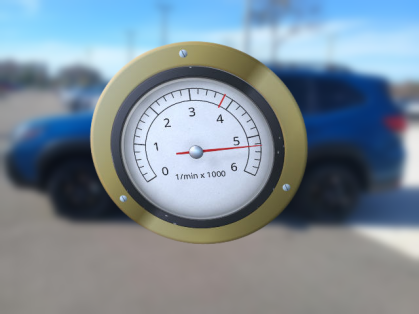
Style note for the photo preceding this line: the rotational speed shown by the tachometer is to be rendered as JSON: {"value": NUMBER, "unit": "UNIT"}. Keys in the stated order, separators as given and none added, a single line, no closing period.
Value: {"value": 5200, "unit": "rpm"}
